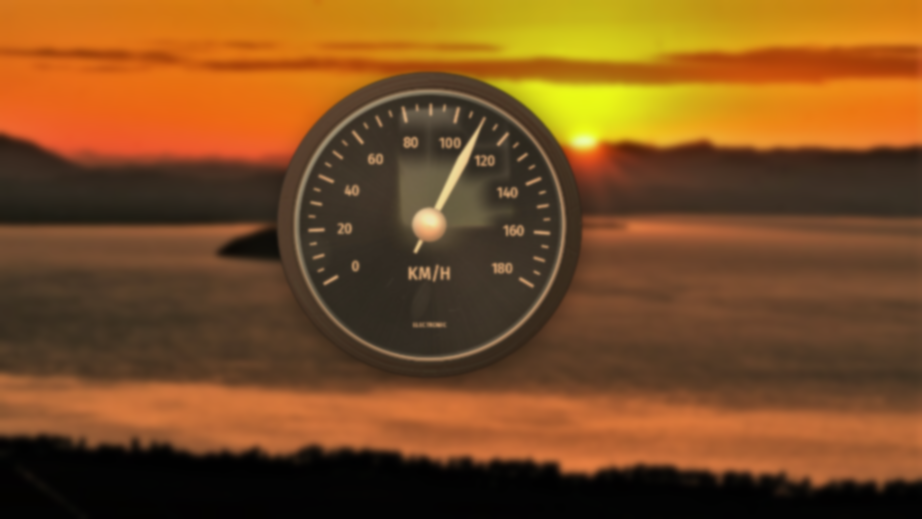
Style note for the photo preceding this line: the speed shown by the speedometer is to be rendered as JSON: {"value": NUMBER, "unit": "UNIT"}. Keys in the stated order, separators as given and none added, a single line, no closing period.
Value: {"value": 110, "unit": "km/h"}
